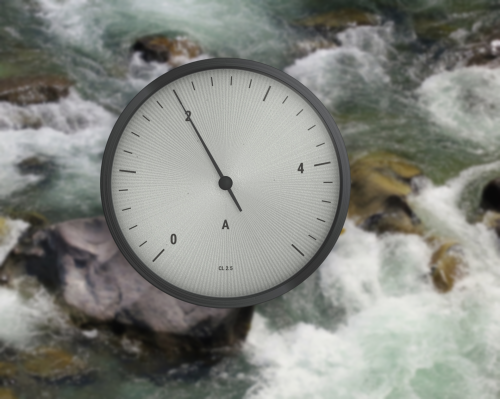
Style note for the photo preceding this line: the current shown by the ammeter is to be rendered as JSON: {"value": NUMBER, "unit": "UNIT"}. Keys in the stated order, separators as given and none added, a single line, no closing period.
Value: {"value": 2, "unit": "A"}
